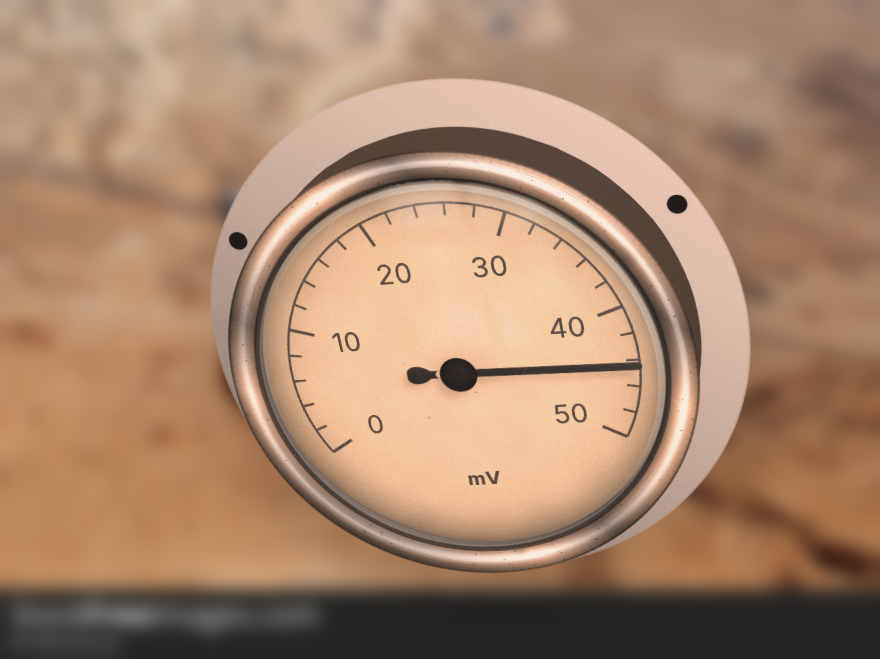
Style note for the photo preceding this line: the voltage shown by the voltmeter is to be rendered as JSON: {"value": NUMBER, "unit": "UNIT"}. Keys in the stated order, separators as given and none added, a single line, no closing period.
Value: {"value": 44, "unit": "mV"}
